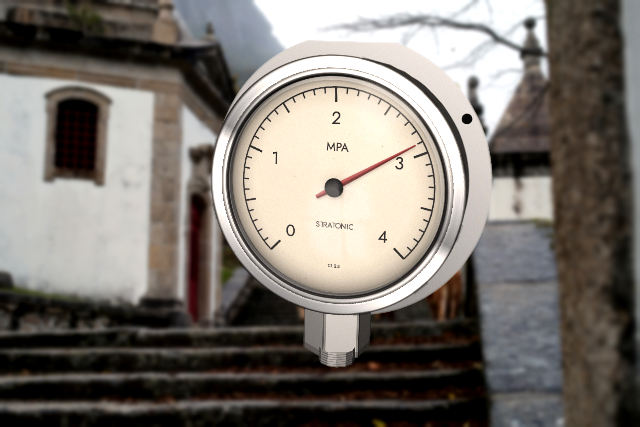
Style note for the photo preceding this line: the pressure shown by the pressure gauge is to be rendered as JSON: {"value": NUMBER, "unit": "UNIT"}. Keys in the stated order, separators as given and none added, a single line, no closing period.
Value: {"value": 2.9, "unit": "MPa"}
